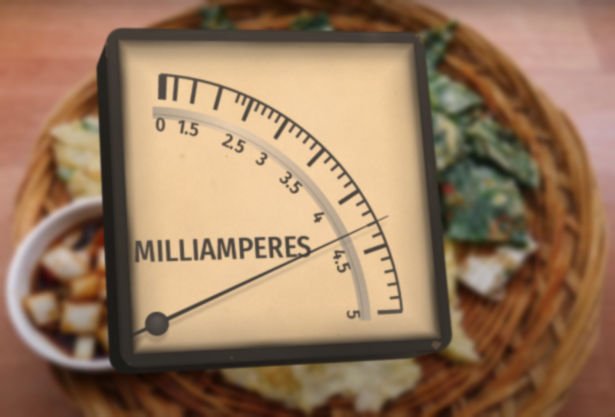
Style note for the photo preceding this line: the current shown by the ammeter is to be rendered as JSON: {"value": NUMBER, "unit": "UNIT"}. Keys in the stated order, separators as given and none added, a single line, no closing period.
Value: {"value": 4.3, "unit": "mA"}
